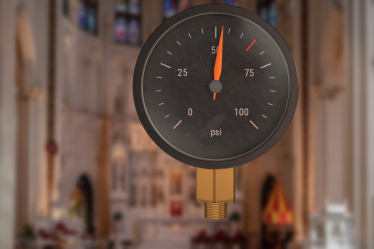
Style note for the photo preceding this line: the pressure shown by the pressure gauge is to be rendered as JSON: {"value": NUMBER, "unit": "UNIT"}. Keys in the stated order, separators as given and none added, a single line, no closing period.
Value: {"value": 52.5, "unit": "psi"}
